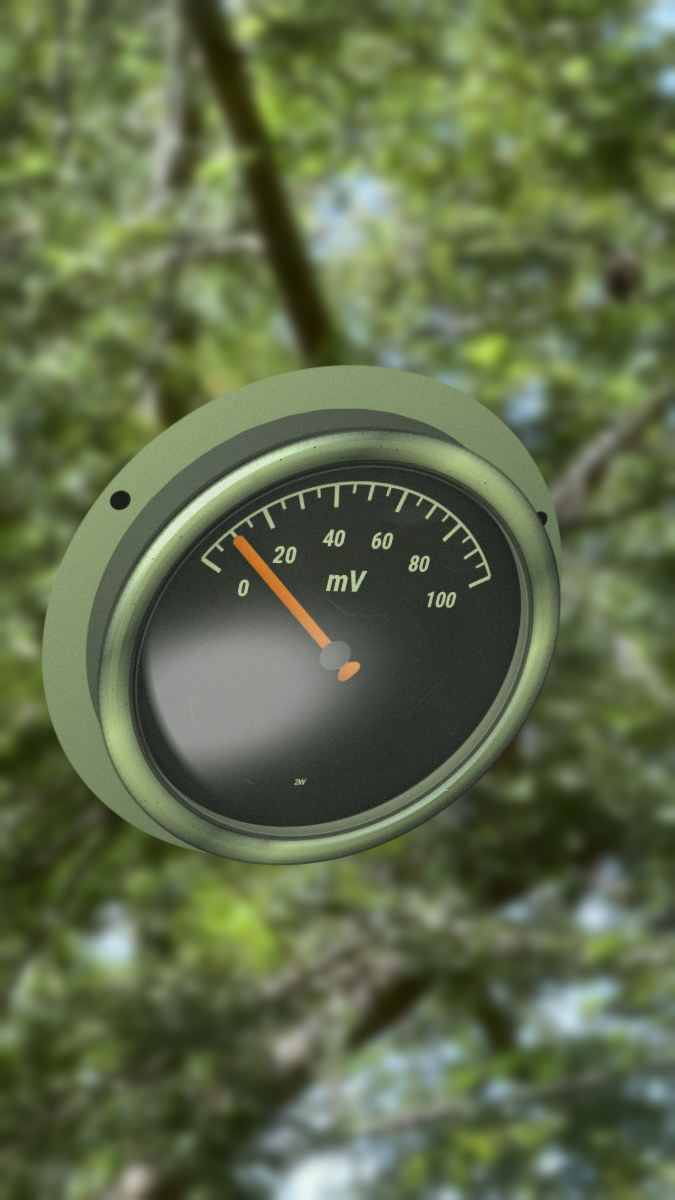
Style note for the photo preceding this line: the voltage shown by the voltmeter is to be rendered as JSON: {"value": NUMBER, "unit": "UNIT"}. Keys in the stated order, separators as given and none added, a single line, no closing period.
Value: {"value": 10, "unit": "mV"}
